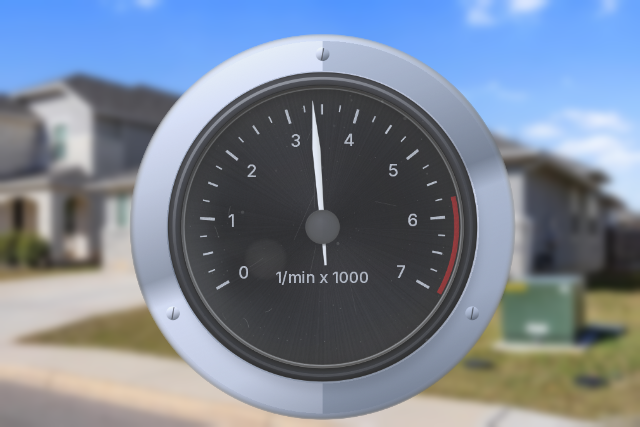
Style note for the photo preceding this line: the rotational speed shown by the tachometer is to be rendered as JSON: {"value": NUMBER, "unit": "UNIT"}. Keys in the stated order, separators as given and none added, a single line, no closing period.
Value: {"value": 3375, "unit": "rpm"}
